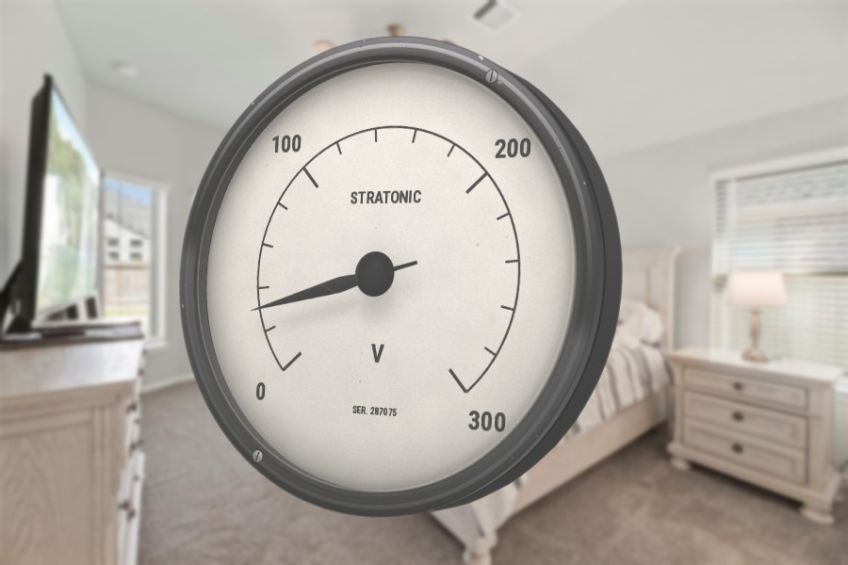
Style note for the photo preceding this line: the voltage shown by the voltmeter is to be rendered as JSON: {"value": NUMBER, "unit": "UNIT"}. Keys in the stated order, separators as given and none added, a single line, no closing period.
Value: {"value": 30, "unit": "V"}
